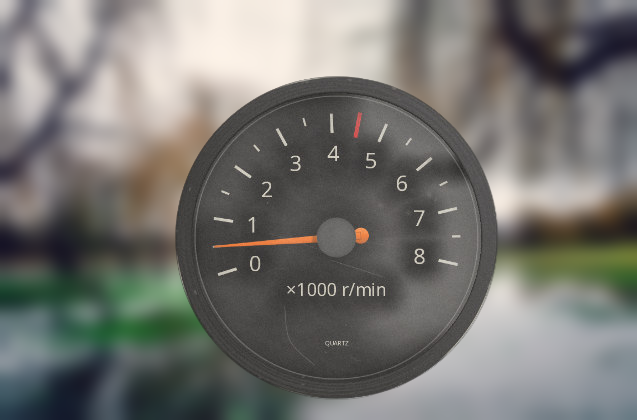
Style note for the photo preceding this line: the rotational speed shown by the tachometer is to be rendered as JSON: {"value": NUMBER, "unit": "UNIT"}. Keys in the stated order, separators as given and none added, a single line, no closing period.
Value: {"value": 500, "unit": "rpm"}
